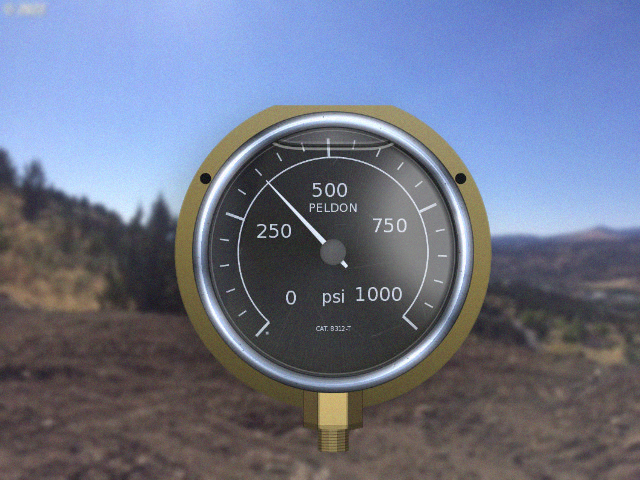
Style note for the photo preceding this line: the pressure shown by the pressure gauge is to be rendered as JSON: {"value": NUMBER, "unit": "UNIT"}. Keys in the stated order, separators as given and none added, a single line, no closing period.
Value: {"value": 350, "unit": "psi"}
